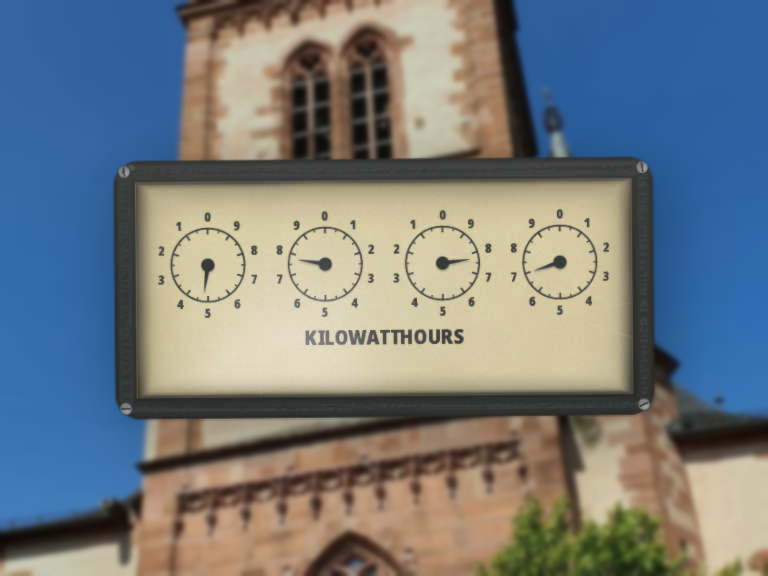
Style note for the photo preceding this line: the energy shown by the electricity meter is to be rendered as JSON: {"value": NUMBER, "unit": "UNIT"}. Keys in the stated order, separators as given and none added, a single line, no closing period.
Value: {"value": 4777, "unit": "kWh"}
